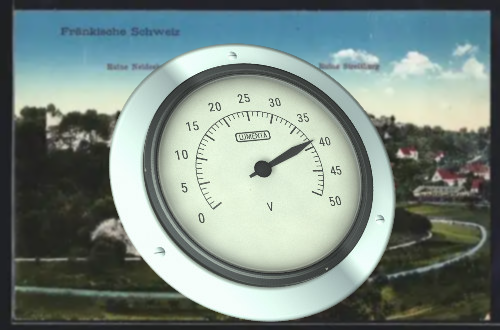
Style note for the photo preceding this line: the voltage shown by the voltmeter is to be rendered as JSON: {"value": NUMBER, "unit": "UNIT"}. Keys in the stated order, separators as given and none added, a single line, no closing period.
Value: {"value": 39, "unit": "V"}
